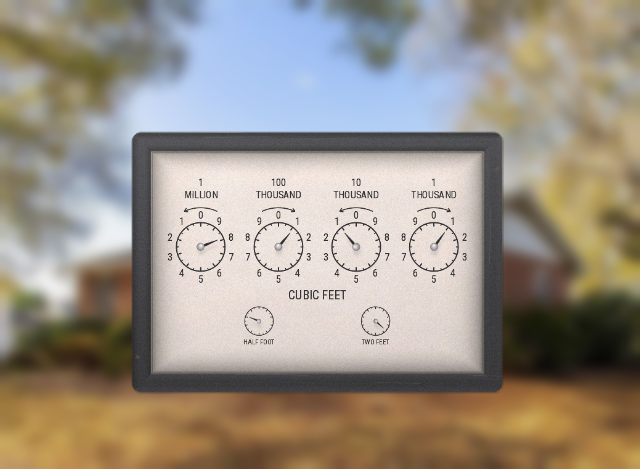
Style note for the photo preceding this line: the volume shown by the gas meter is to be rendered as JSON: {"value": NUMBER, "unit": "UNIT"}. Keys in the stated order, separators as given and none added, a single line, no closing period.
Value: {"value": 811100, "unit": "ft³"}
